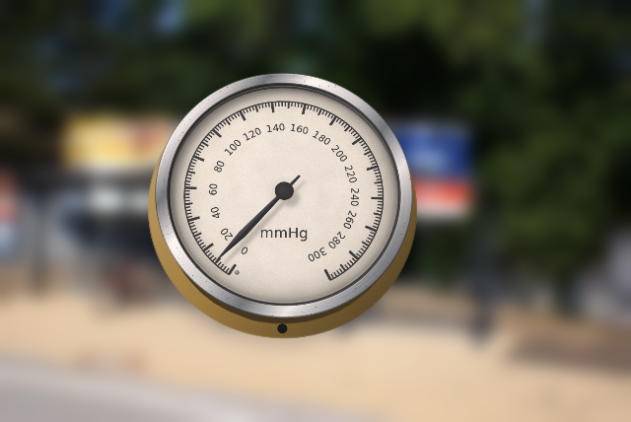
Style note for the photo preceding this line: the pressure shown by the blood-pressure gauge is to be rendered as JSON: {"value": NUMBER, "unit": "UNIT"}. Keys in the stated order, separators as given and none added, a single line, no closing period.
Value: {"value": 10, "unit": "mmHg"}
